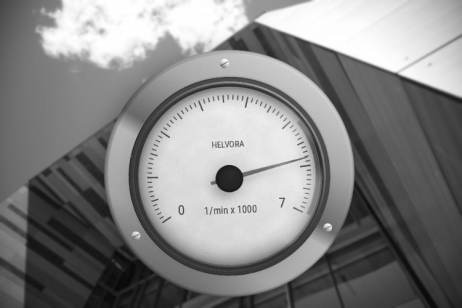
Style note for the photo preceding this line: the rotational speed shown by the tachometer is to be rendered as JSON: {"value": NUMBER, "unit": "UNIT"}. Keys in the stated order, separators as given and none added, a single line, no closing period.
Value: {"value": 5800, "unit": "rpm"}
